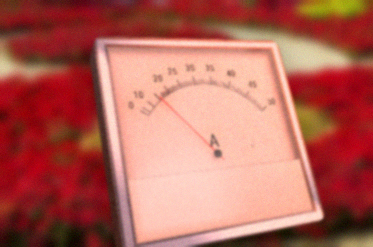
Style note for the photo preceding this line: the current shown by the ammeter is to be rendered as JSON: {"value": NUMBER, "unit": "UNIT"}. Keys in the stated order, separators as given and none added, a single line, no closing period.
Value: {"value": 15, "unit": "A"}
